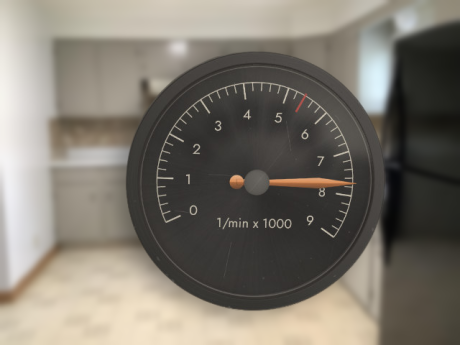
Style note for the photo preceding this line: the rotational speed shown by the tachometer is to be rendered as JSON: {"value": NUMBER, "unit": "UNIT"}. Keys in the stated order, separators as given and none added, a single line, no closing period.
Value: {"value": 7700, "unit": "rpm"}
